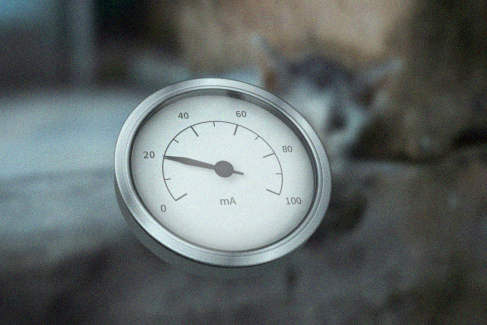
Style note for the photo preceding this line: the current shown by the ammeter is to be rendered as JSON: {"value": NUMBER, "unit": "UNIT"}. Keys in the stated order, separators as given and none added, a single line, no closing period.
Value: {"value": 20, "unit": "mA"}
